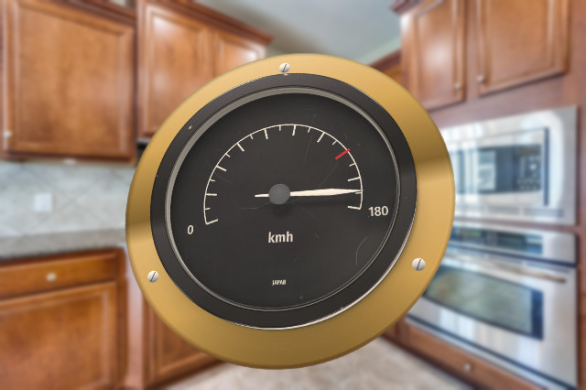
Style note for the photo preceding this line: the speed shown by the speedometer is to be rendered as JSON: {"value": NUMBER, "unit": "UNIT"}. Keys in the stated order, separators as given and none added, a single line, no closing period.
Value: {"value": 170, "unit": "km/h"}
